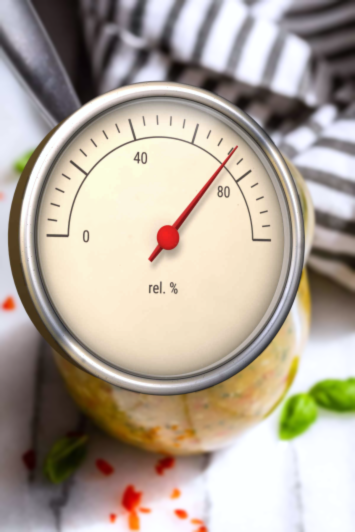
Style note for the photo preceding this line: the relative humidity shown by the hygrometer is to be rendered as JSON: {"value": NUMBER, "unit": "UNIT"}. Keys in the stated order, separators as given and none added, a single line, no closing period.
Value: {"value": 72, "unit": "%"}
